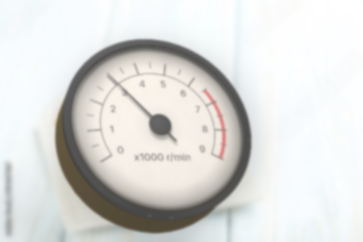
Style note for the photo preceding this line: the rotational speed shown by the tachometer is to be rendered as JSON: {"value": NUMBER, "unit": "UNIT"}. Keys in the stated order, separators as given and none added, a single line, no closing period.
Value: {"value": 3000, "unit": "rpm"}
